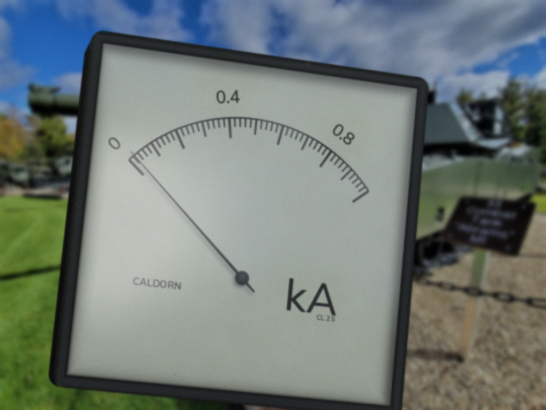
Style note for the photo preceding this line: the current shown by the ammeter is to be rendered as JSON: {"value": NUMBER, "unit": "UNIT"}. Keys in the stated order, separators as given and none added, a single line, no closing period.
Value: {"value": 0.02, "unit": "kA"}
